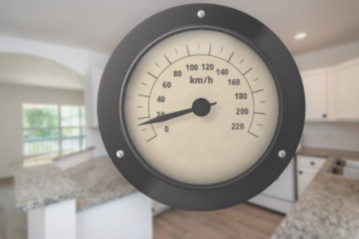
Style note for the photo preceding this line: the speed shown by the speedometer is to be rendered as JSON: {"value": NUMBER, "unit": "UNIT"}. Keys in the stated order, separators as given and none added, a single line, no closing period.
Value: {"value": 15, "unit": "km/h"}
